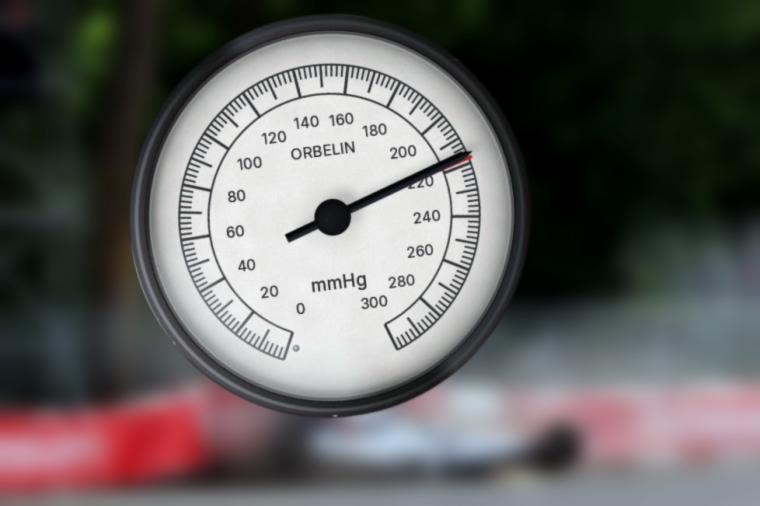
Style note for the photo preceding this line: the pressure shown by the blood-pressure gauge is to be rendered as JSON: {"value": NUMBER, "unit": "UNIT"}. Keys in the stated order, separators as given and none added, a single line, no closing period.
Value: {"value": 216, "unit": "mmHg"}
